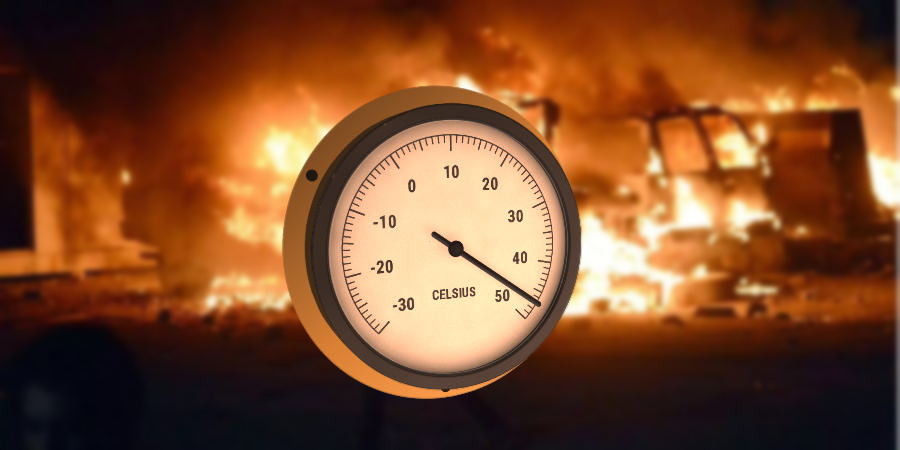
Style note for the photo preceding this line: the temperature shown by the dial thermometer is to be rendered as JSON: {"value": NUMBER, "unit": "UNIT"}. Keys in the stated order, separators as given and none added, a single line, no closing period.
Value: {"value": 47, "unit": "°C"}
